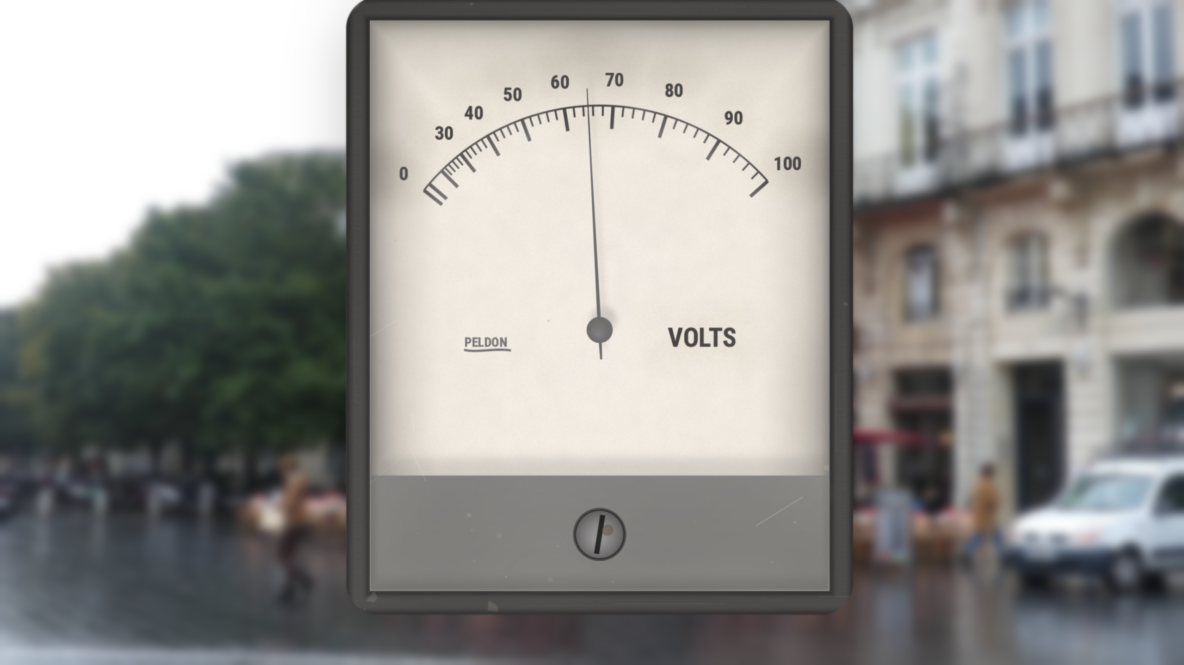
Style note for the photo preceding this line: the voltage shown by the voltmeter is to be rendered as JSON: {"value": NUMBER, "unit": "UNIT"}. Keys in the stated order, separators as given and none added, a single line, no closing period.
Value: {"value": 65, "unit": "V"}
